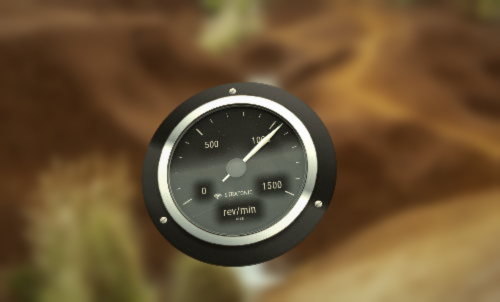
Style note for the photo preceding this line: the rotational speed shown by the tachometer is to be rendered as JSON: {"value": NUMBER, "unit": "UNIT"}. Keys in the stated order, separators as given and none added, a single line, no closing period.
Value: {"value": 1050, "unit": "rpm"}
